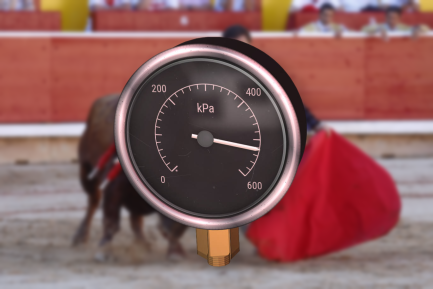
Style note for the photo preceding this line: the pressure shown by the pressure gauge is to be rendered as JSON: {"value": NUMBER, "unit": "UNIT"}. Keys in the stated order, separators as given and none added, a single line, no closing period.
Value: {"value": 520, "unit": "kPa"}
